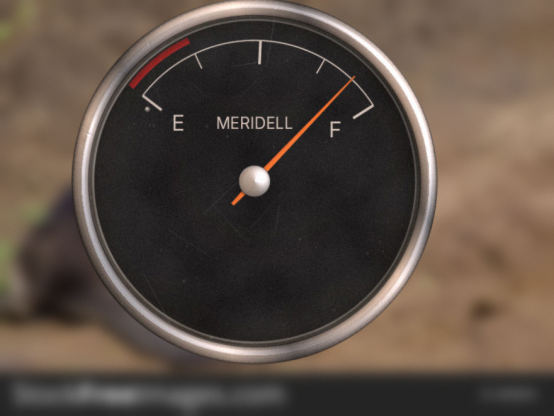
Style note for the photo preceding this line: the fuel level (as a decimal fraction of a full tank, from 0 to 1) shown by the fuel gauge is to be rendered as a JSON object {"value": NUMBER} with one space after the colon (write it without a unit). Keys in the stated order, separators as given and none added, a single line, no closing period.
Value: {"value": 0.875}
